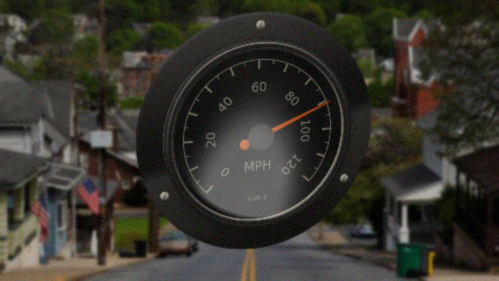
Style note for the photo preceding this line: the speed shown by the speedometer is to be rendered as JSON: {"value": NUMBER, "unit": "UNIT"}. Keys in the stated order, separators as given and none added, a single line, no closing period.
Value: {"value": 90, "unit": "mph"}
